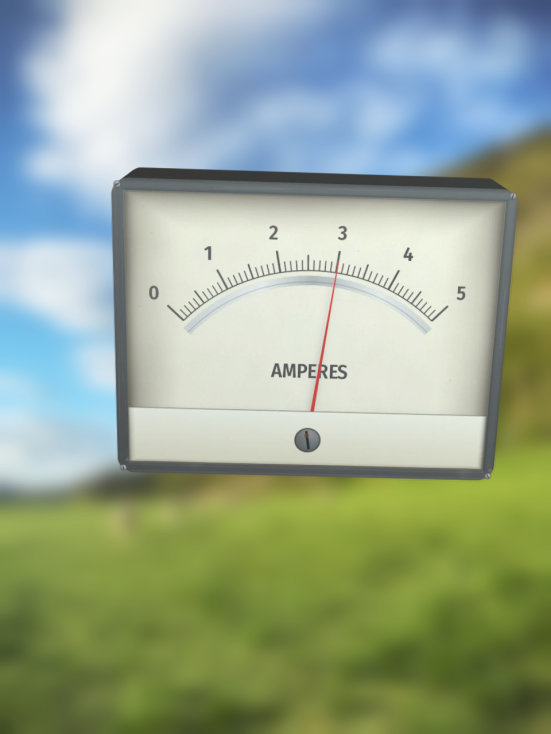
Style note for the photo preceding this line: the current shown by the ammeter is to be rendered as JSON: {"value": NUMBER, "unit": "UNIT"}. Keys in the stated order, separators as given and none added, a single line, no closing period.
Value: {"value": 3, "unit": "A"}
